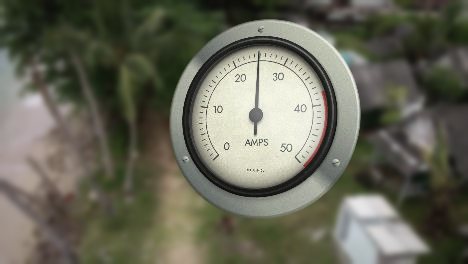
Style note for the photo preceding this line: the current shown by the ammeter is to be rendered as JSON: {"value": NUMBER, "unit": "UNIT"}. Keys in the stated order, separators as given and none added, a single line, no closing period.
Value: {"value": 25, "unit": "A"}
